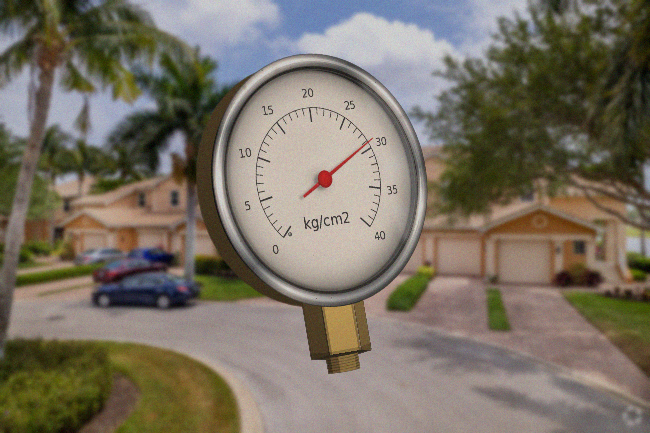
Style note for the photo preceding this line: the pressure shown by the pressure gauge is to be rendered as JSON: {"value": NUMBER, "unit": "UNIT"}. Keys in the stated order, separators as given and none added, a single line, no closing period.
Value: {"value": 29, "unit": "kg/cm²"}
